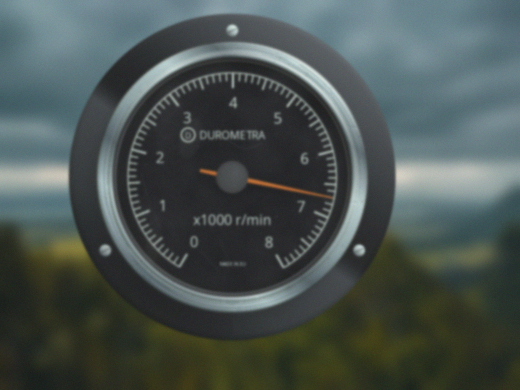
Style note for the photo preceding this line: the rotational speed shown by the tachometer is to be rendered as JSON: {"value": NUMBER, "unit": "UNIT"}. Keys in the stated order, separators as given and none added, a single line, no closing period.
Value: {"value": 6700, "unit": "rpm"}
